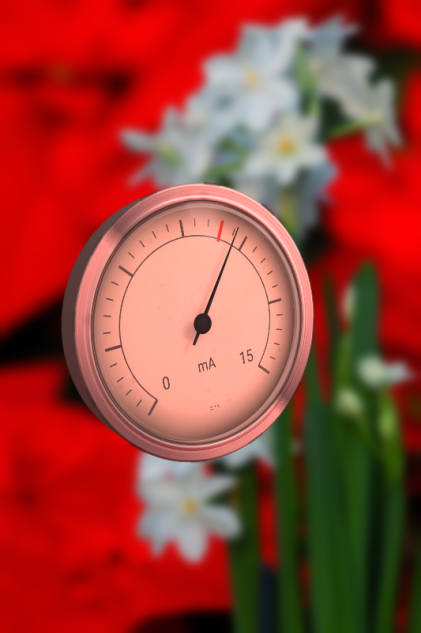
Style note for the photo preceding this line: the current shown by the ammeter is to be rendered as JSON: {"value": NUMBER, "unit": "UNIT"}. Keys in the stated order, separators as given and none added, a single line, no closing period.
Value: {"value": 9.5, "unit": "mA"}
